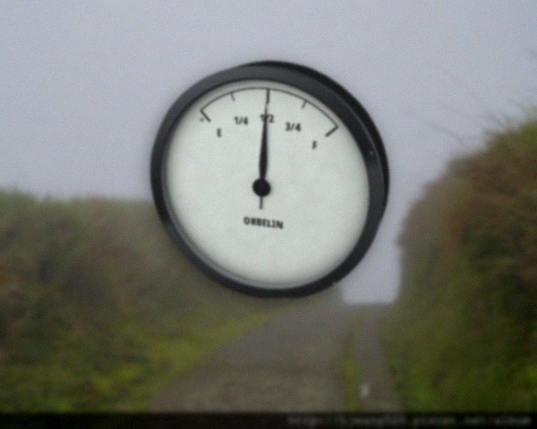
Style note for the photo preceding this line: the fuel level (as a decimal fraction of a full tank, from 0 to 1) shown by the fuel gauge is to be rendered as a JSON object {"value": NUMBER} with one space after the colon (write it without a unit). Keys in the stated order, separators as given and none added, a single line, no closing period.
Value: {"value": 0.5}
